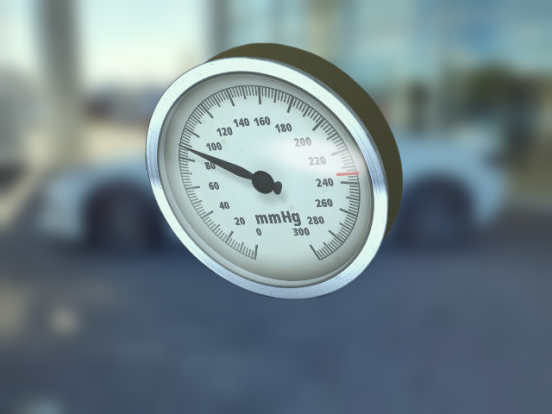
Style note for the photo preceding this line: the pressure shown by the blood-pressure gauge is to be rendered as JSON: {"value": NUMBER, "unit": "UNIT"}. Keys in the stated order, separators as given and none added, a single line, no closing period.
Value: {"value": 90, "unit": "mmHg"}
